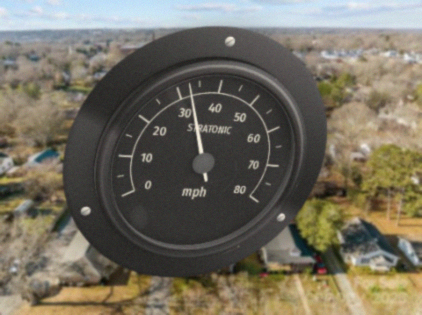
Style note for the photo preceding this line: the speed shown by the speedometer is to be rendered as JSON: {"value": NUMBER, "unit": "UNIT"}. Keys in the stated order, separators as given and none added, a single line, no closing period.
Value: {"value": 32.5, "unit": "mph"}
